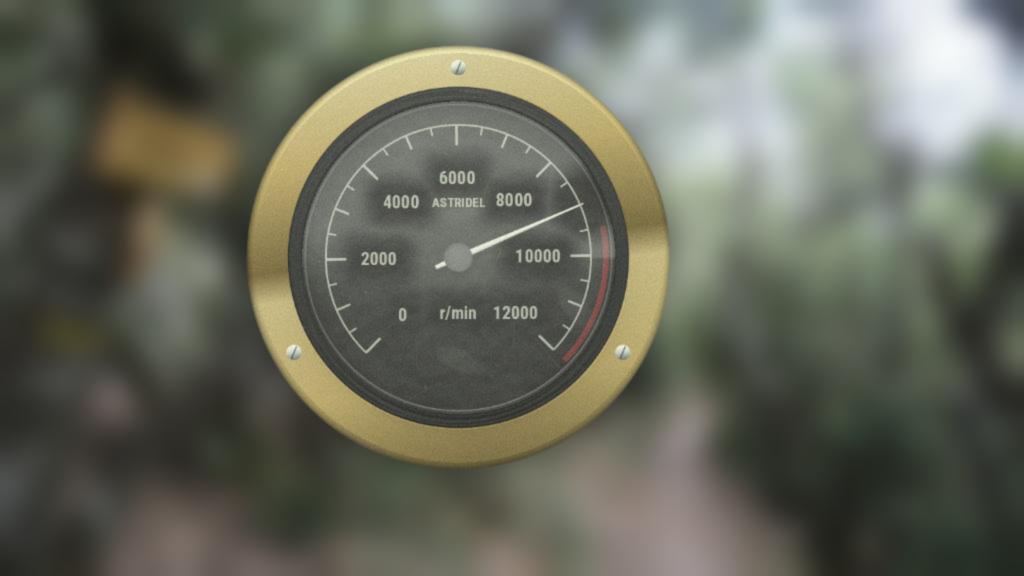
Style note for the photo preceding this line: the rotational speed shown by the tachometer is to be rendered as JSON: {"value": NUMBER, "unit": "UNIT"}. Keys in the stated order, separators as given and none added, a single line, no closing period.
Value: {"value": 9000, "unit": "rpm"}
